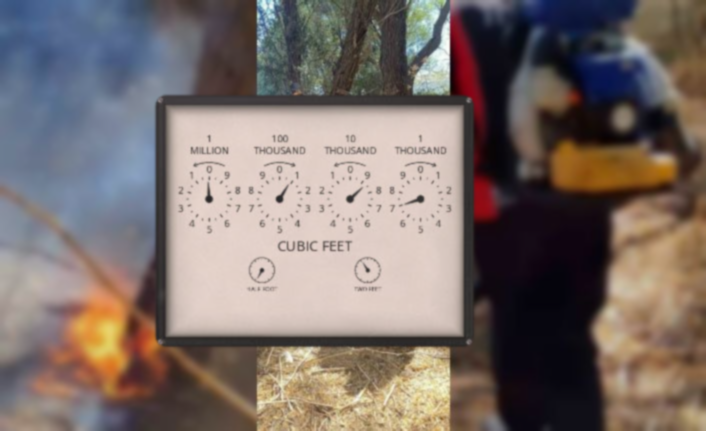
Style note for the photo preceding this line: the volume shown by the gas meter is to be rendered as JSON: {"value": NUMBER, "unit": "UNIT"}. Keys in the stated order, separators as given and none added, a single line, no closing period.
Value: {"value": 8700, "unit": "ft³"}
